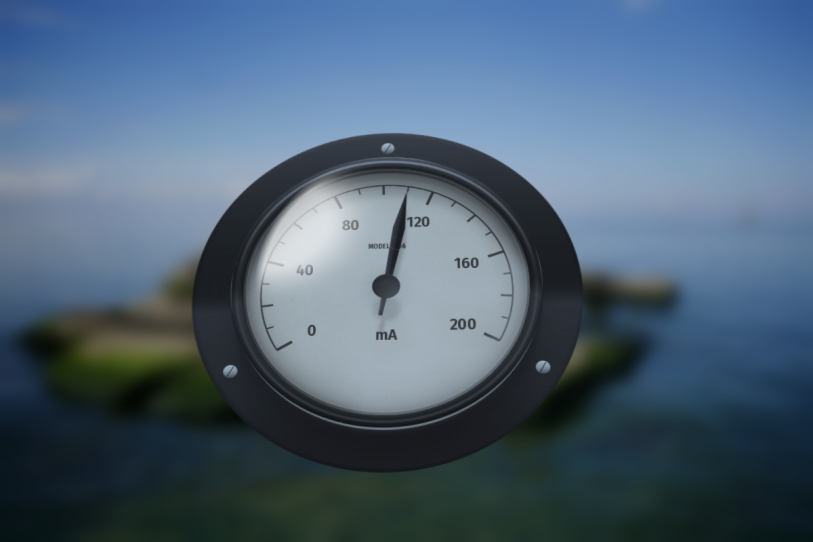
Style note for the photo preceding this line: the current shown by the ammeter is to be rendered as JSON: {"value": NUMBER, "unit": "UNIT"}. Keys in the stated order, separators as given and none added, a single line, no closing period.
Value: {"value": 110, "unit": "mA"}
